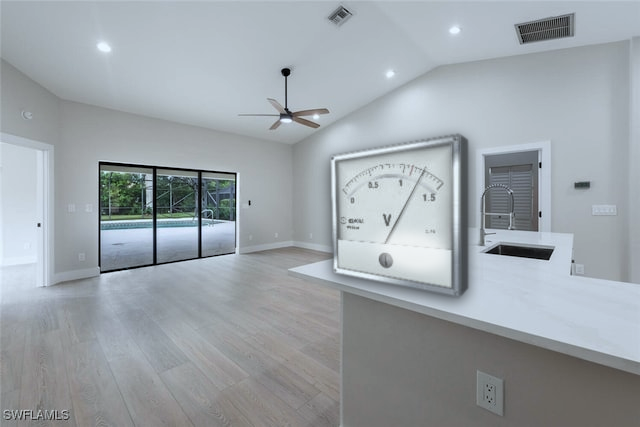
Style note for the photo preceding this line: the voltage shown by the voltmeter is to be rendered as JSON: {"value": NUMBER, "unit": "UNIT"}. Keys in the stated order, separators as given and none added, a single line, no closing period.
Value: {"value": 1.25, "unit": "V"}
